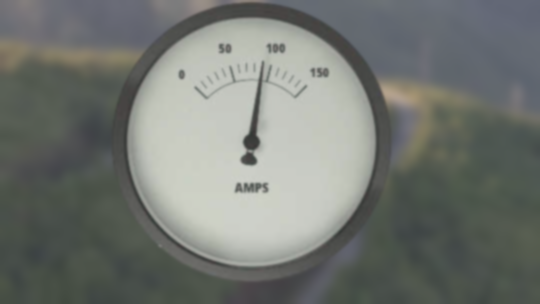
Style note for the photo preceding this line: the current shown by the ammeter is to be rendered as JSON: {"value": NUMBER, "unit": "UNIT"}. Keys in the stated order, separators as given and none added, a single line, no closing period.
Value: {"value": 90, "unit": "A"}
